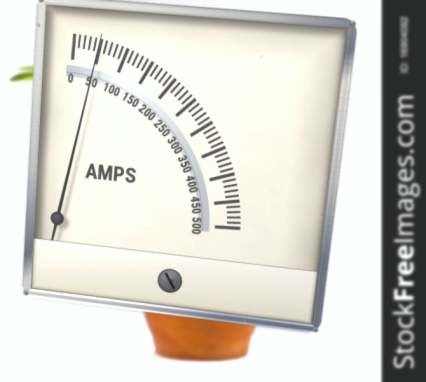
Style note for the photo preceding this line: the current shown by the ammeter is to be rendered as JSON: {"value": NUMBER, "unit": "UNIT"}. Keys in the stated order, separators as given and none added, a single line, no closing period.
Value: {"value": 50, "unit": "A"}
